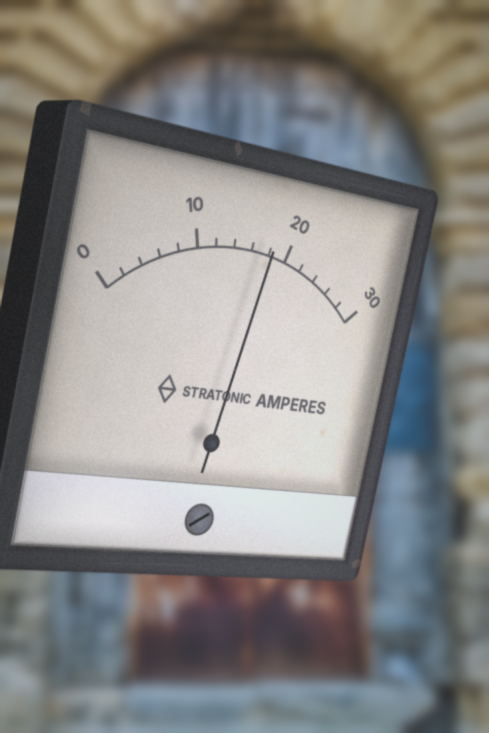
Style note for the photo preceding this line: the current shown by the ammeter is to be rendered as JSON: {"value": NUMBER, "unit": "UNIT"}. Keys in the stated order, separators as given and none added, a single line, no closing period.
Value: {"value": 18, "unit": "A"}
